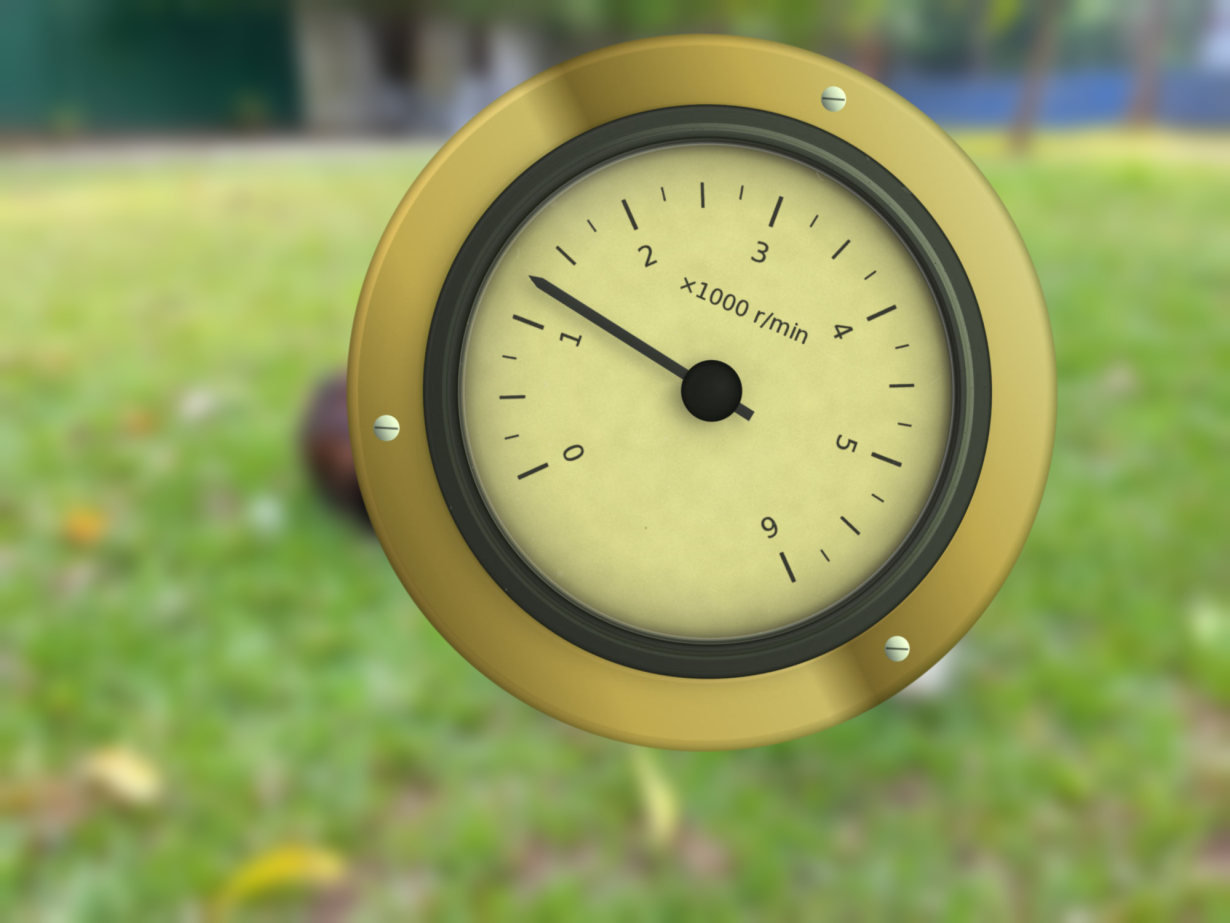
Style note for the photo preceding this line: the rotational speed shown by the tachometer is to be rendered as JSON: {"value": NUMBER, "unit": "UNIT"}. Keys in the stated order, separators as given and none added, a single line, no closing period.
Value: {"value": 1250, "unit": "rpm"}
